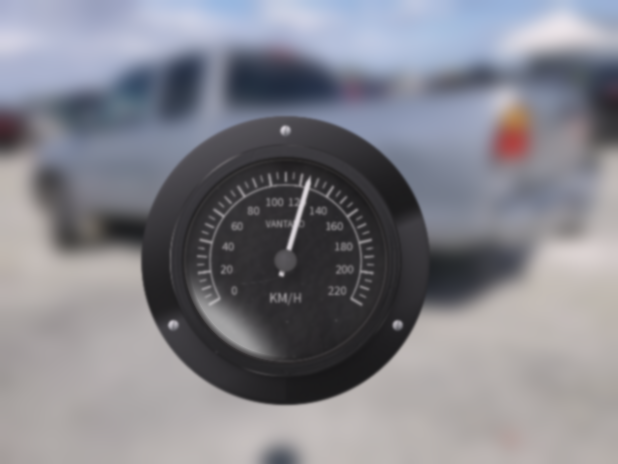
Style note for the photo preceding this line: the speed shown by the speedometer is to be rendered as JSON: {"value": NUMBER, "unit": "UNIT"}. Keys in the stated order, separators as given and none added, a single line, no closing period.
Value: {"value": 125, "unit": "km/h"}
